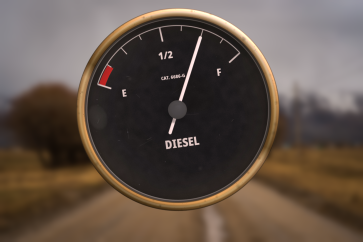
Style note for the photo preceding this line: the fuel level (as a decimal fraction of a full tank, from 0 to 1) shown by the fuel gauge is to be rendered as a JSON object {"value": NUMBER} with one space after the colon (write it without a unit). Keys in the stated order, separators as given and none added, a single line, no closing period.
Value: {"value": 0.75}
